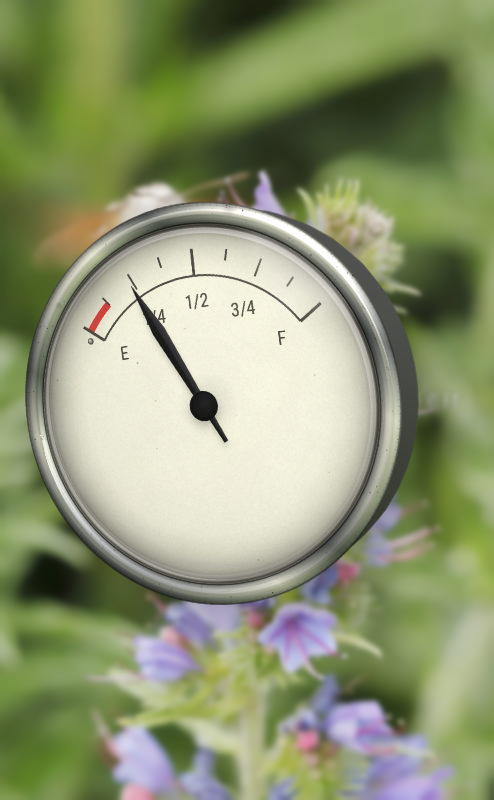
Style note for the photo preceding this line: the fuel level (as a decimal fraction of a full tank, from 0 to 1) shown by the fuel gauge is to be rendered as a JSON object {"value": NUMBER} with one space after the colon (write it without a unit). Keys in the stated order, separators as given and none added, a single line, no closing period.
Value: {"value": 0.25}
